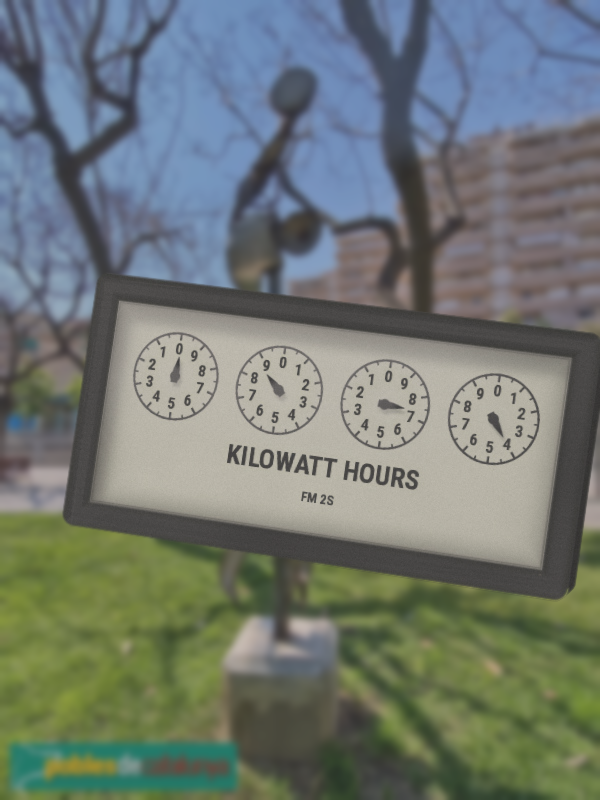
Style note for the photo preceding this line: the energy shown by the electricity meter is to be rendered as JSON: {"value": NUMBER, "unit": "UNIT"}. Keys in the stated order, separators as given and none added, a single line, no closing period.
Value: {"value": 9874, "unit": "kWh"}
